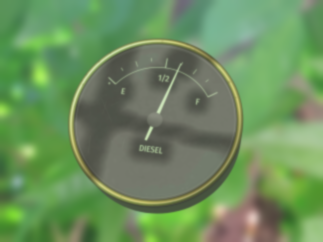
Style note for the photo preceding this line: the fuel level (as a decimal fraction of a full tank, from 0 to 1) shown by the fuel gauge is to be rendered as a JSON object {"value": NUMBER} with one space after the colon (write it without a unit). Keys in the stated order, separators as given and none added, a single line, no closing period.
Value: {"value": 0.625}
